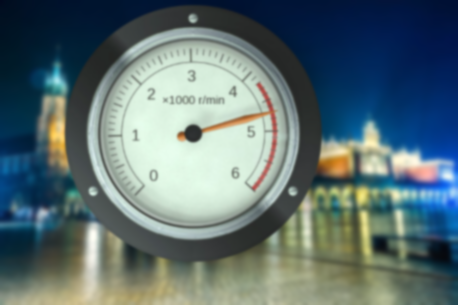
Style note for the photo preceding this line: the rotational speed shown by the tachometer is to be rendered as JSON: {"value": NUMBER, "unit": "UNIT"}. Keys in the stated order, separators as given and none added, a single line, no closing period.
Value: {"value": 4700, "unit": "rpm"}
